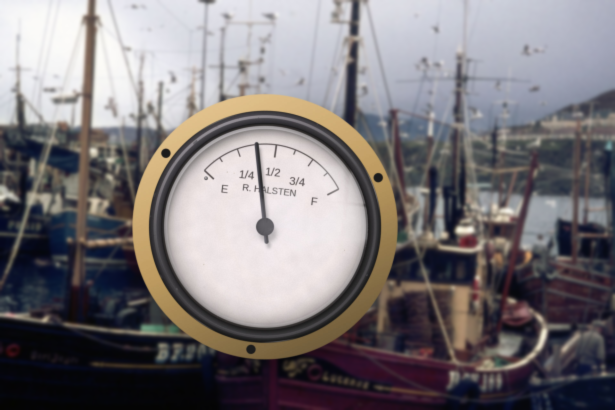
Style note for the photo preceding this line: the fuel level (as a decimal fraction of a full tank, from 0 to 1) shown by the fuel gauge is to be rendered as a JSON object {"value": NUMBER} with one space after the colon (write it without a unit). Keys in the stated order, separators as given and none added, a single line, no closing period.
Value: {"value": 0.375}
